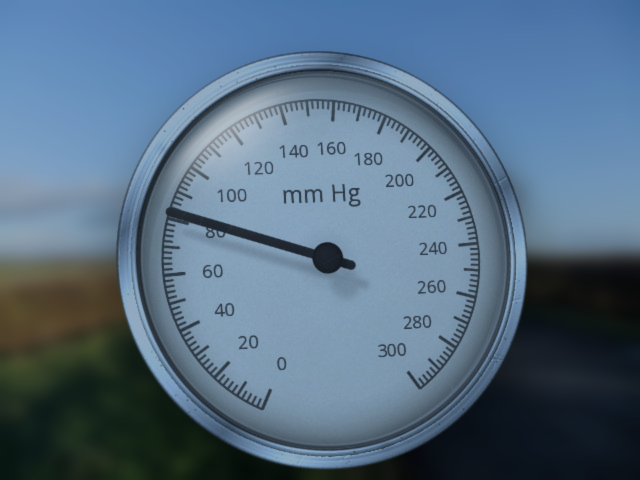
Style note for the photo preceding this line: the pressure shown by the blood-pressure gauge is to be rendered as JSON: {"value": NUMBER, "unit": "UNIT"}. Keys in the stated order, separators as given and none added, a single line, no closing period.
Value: {"value": 82, "unit": "mmHg"}
